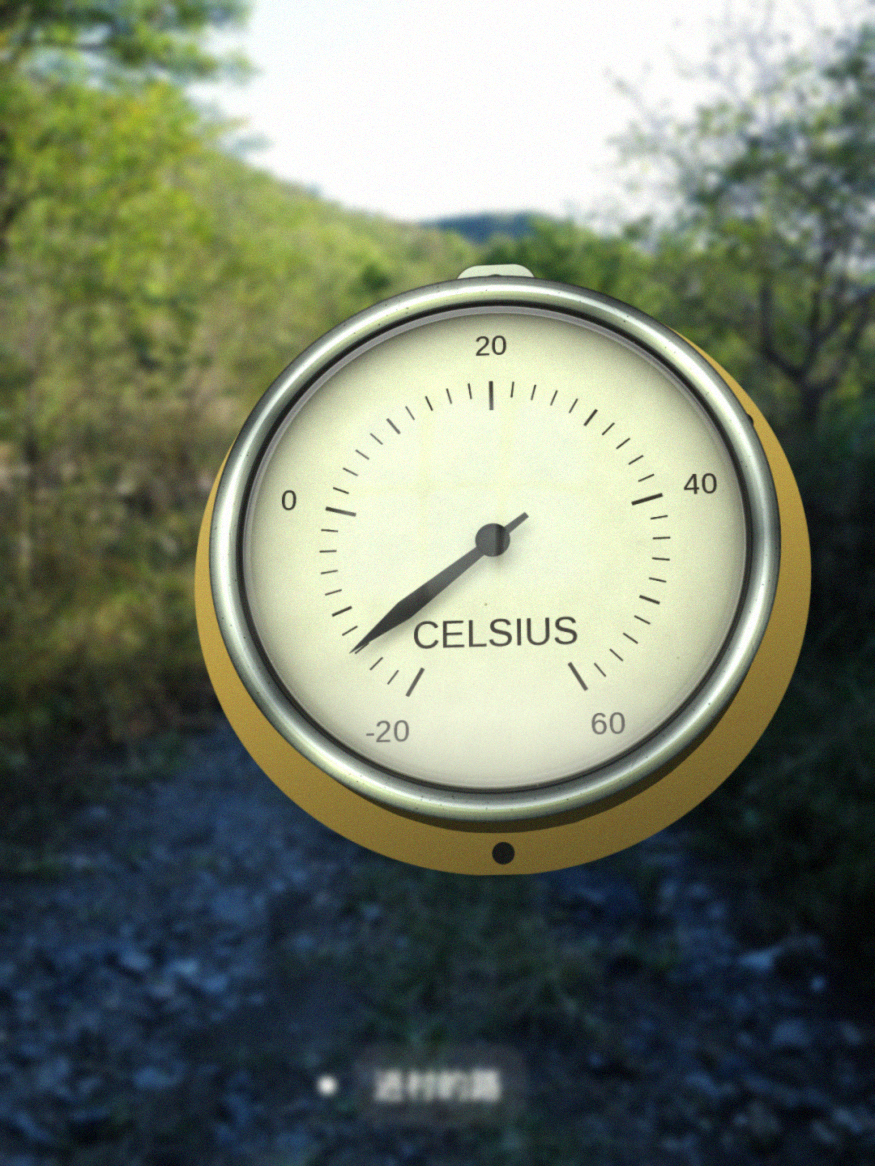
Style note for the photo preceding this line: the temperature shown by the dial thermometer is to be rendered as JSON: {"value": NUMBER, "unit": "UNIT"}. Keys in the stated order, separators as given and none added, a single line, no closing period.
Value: {"value": -14, "unit": "°C"}
